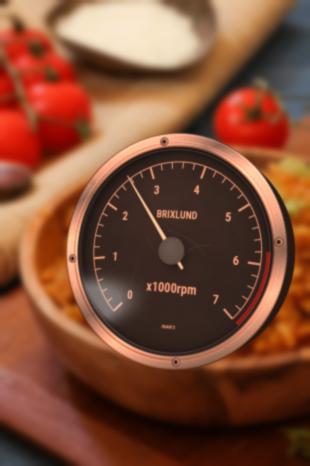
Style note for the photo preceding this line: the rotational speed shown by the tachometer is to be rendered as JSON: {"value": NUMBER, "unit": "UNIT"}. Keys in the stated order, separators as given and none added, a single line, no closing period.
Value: {"value": 2600, "unit": "rpm"}
